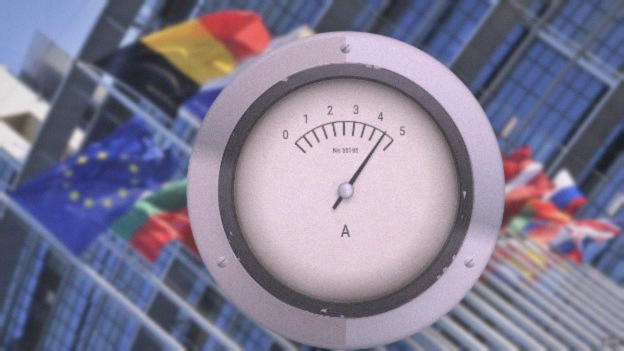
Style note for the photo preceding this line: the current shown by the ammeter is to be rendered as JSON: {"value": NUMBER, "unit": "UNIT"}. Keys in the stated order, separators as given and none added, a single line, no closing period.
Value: {"value": 4.5, "unit": "A"}
